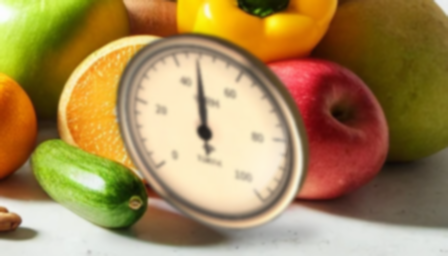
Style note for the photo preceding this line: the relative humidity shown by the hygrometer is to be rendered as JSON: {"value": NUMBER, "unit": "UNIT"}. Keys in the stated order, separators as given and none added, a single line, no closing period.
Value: {"value": 48, "unit": "%"}
